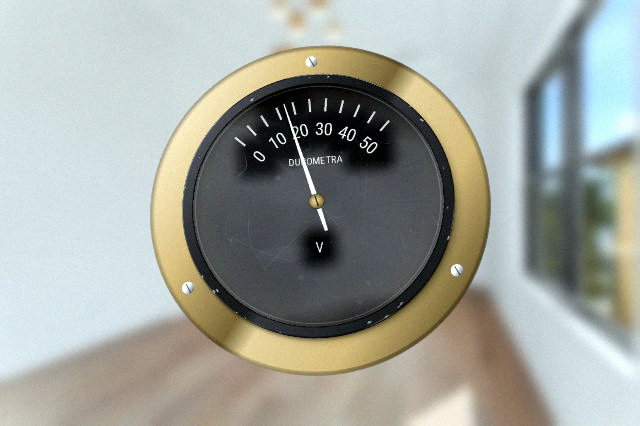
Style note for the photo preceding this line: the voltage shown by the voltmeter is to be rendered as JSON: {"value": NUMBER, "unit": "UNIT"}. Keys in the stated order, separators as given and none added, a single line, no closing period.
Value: {"value": 17.5, "unit": "V"}
